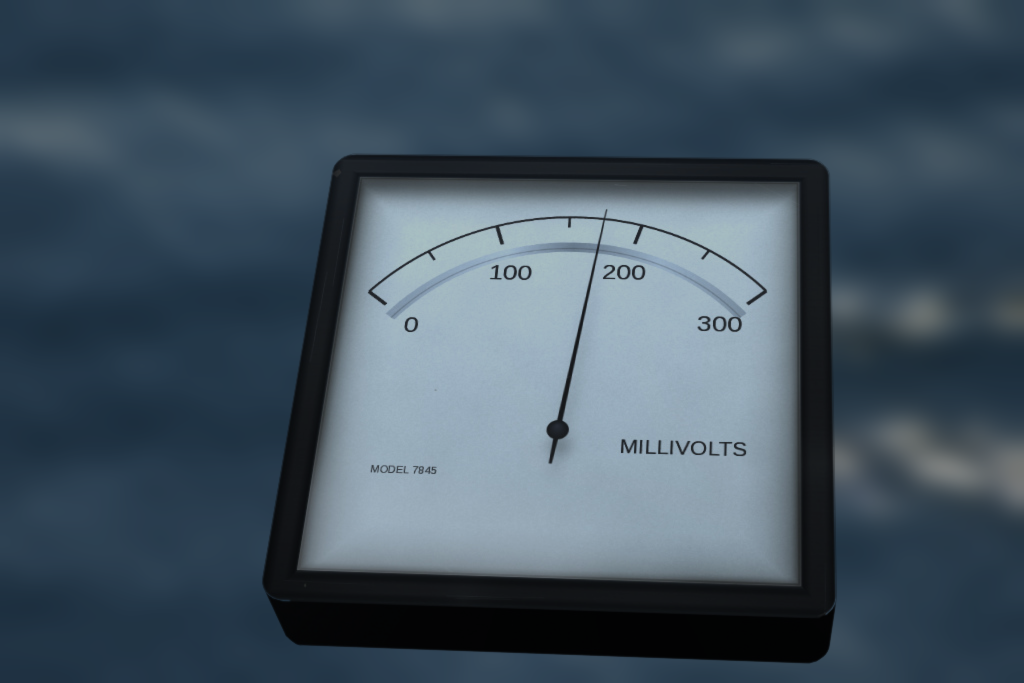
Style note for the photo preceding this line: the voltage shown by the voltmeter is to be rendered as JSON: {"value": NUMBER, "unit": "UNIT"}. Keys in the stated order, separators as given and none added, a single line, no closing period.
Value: {"value": 175, "unit": "mV"}
